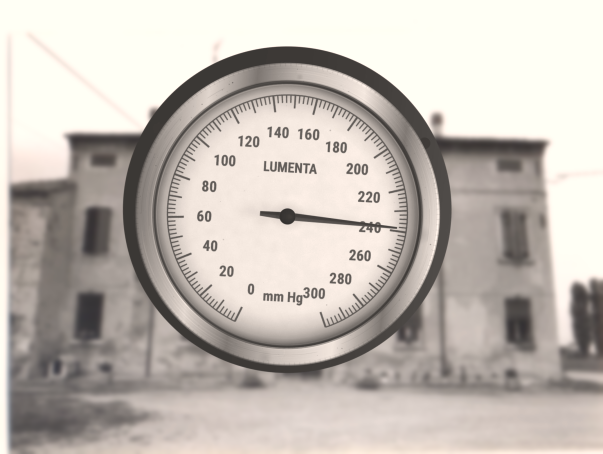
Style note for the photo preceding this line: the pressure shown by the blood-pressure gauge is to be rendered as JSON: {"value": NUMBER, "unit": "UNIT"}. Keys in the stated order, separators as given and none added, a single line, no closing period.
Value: {"value": 238, "unit": "mmHg"}
